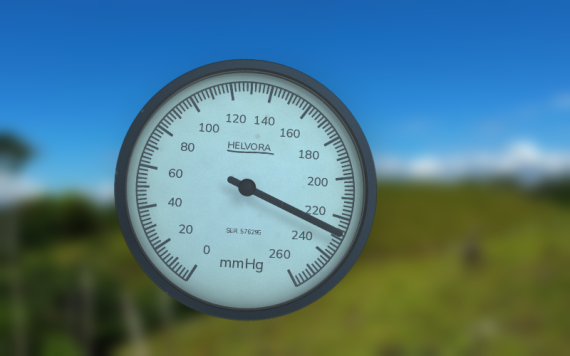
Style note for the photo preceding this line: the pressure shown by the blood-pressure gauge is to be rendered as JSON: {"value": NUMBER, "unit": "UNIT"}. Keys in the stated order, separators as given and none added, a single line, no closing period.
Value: {"value": 228, "unit": "mmHg"}
